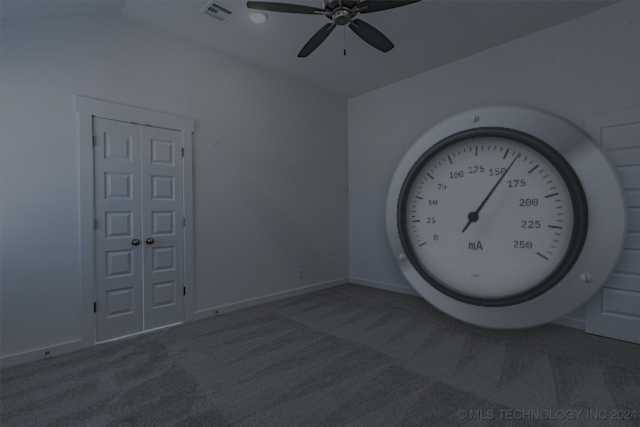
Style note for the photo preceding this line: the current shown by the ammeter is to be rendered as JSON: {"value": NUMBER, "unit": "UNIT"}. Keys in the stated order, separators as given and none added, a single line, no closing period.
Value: {"value": 160, "unit": "mA"}
